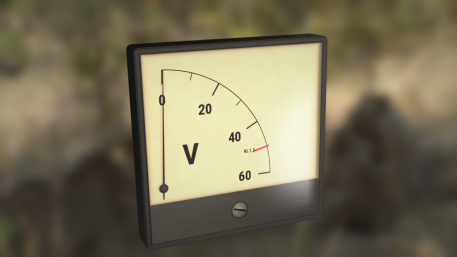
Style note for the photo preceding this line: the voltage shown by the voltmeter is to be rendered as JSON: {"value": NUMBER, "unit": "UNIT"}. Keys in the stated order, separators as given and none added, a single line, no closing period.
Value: {"value": 0, "unit": "V"}
